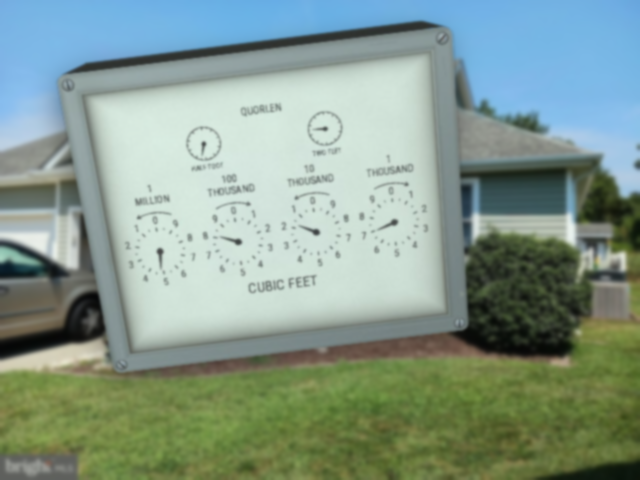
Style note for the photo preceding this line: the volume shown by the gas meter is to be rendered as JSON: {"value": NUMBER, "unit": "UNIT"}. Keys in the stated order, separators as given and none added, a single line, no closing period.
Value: {"value": 481700, "unit": "ft³"}
